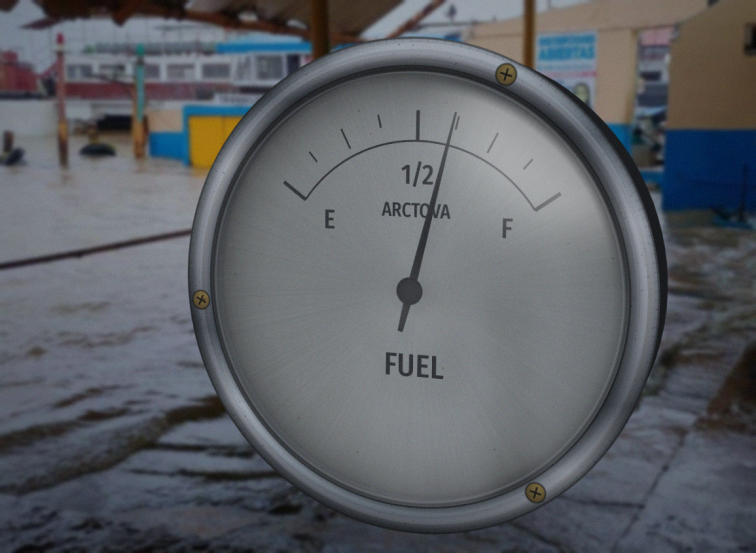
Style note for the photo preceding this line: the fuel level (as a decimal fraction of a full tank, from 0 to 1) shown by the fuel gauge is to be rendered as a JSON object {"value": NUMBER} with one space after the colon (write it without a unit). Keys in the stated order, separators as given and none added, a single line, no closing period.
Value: {"value": 0.625}
